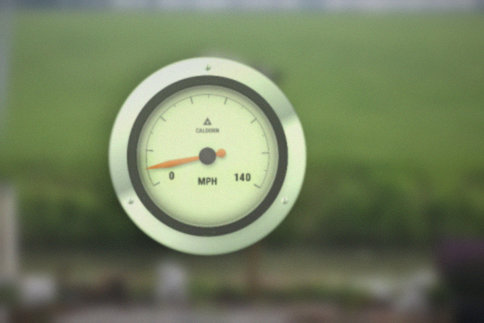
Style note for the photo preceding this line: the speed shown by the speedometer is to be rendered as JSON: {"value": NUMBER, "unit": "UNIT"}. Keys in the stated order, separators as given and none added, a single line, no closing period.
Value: {"value": 10, "unit": "mph"}
